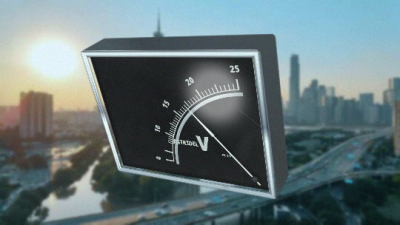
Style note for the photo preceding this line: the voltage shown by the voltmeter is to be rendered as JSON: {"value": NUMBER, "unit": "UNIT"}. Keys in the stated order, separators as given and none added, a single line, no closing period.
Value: {"value": 17.5, "unit": "V"}
